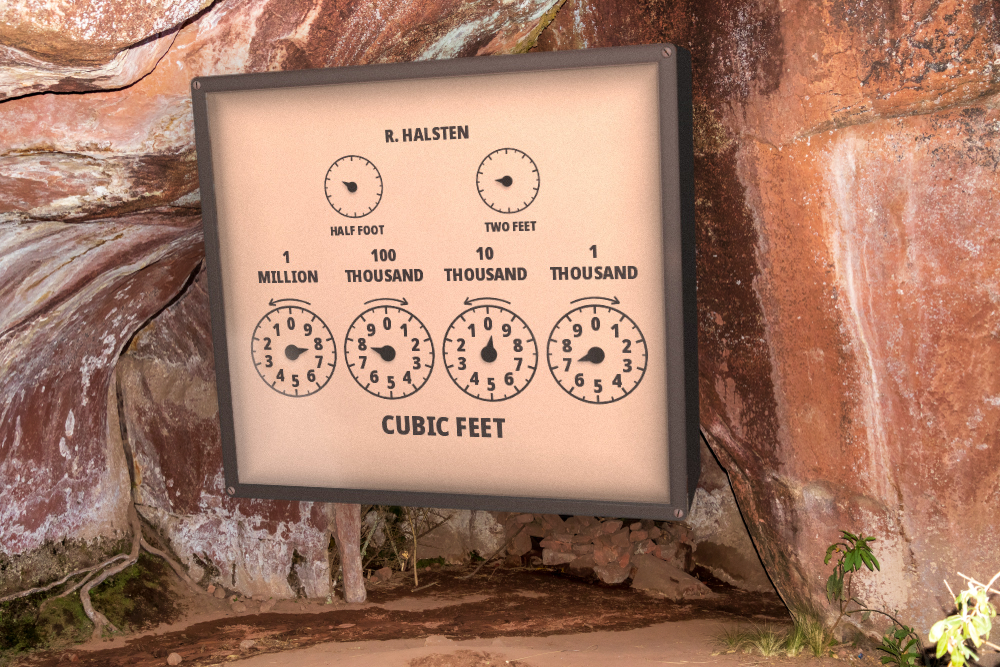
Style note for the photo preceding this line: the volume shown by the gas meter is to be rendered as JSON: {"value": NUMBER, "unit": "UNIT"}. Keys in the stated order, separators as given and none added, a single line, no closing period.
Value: {"value": 779700, "unit": "ft³"}
